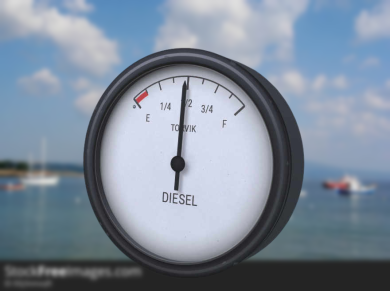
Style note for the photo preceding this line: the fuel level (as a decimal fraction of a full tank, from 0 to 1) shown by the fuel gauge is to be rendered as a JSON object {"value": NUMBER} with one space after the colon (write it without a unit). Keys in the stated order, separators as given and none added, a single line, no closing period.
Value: {"value": 0.5}
